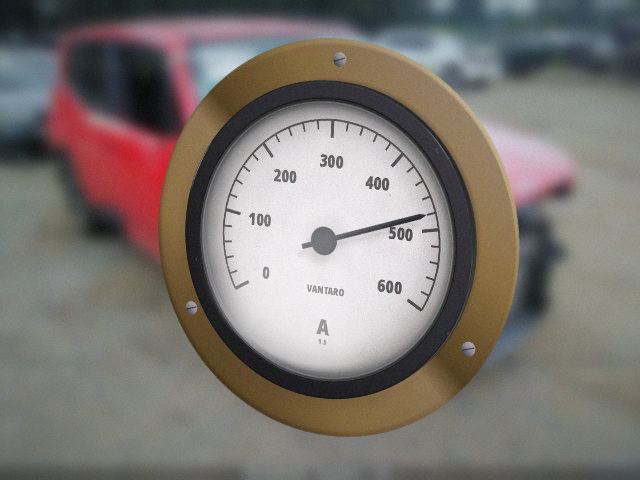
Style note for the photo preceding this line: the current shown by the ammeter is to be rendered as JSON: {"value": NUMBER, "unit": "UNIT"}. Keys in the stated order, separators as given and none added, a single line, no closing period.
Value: {"value": 480, "unit": "A"}
